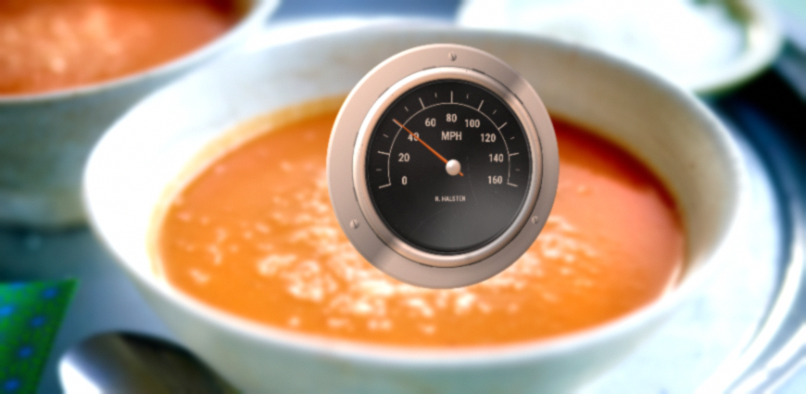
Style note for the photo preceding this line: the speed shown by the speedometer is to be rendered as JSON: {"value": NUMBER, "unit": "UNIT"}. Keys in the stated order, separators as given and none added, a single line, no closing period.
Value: {"value": 40, "unit": "mph"}
